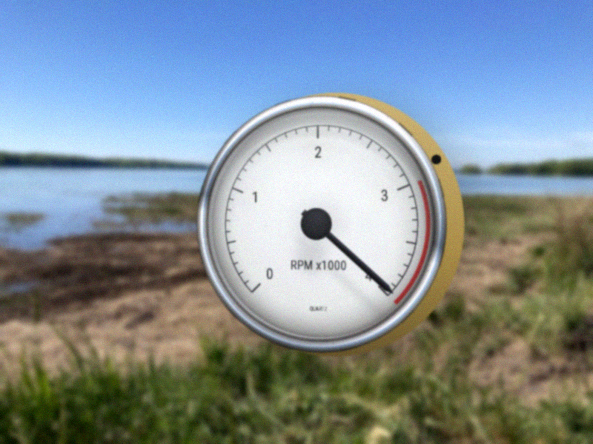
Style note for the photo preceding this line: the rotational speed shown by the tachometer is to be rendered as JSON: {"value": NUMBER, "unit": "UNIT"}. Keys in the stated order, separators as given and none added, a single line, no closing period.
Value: {"value": 3950, "unit": "rpm"}
